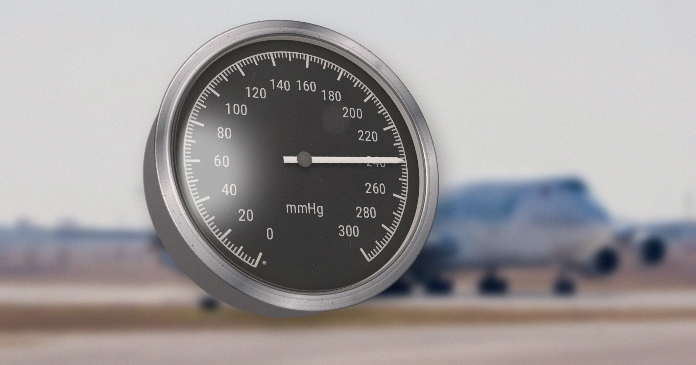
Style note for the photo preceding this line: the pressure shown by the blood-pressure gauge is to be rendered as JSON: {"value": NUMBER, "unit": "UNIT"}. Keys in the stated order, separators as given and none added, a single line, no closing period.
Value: {"value": 240, "unit": "mmHg"}
